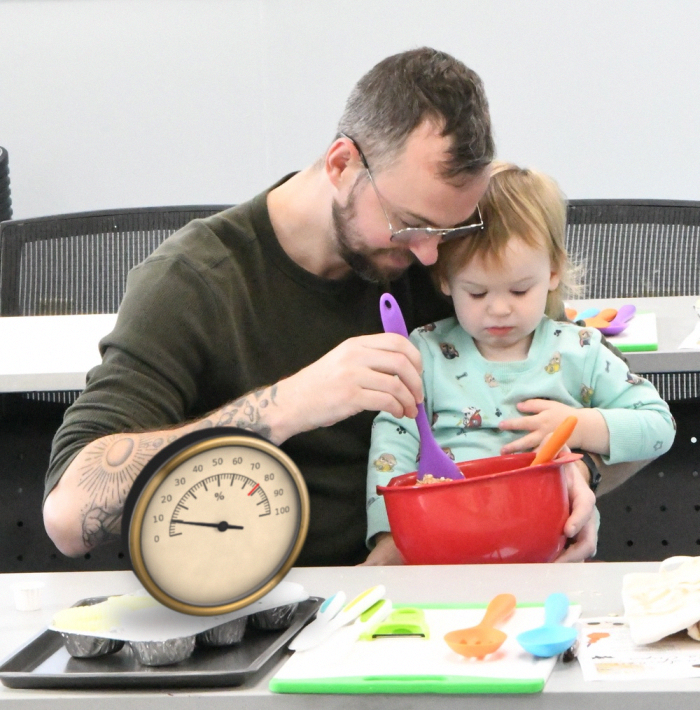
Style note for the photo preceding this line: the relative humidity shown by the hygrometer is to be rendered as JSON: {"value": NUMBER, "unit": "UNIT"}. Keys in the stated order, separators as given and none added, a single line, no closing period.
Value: {"value": 10, "unit": "%"}
